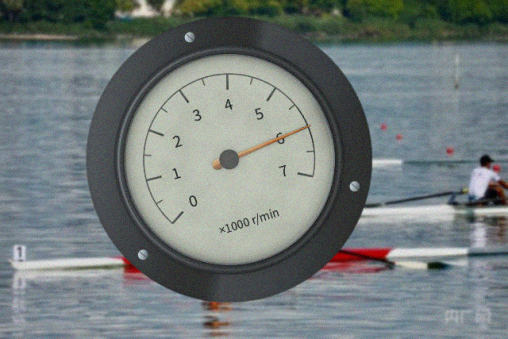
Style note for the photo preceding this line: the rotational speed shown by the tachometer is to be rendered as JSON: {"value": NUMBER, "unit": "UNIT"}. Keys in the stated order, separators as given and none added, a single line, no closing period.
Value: {"value": 6000, "unit": "rpm"}
